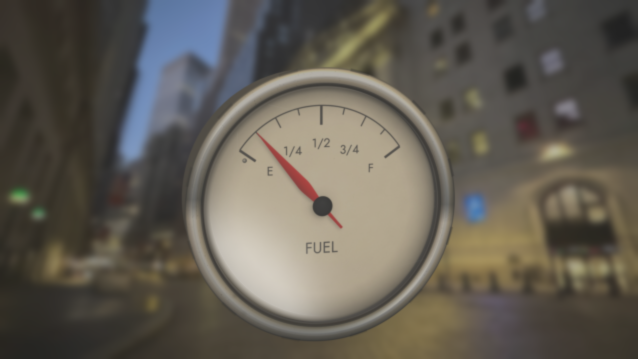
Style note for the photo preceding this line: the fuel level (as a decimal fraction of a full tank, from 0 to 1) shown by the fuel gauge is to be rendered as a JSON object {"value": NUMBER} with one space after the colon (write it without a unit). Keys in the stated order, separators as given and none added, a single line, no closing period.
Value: {"value": 0.125}
